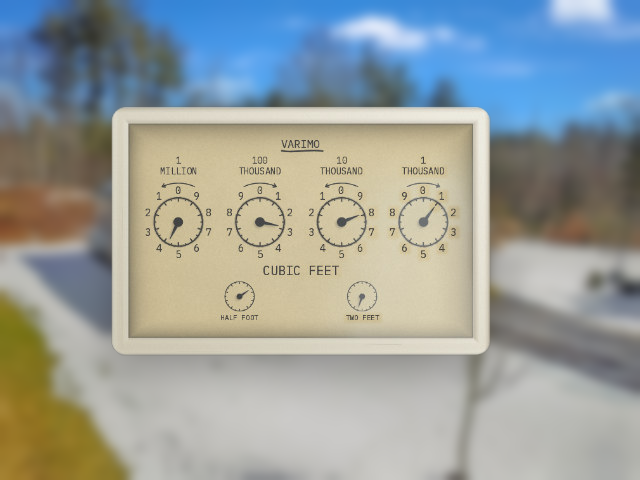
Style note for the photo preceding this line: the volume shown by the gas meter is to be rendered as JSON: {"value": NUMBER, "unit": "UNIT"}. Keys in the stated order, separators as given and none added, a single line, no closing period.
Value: {"value": 428100, "unit": "ft³"}
